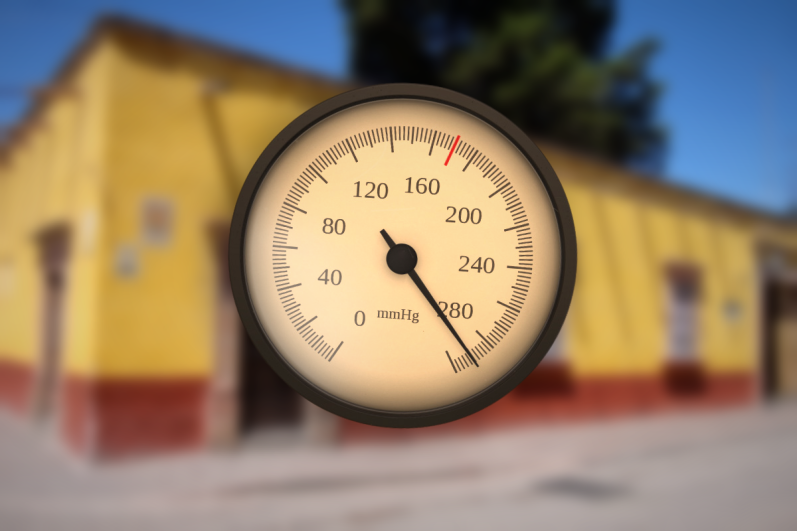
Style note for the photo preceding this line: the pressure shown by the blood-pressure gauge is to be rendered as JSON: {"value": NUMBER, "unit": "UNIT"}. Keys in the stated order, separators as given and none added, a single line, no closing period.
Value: {"value": 290, "unit": "mmHg"}
